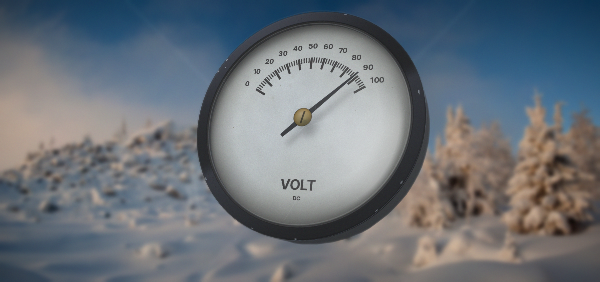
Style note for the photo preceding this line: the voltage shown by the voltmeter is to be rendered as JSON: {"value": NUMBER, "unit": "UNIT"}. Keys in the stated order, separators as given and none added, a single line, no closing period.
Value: {"value": 90, "unit": "V"}
